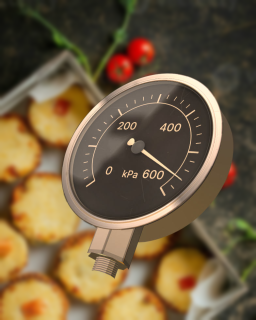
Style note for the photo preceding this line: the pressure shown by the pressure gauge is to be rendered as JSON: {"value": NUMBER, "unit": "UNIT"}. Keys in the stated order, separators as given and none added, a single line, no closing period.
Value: {"value": 560, "unit": "kPa"}
